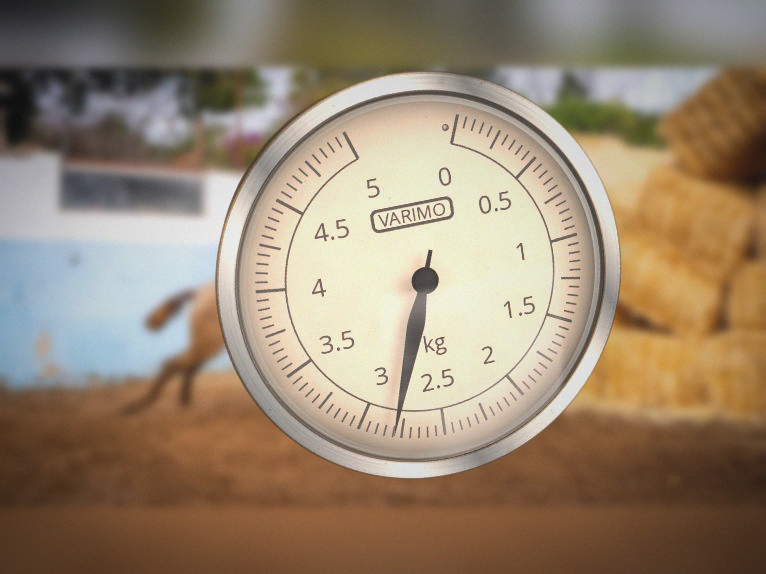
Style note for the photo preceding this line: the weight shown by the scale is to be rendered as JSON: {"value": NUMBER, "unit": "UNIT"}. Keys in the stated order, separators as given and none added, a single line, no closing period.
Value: {"value": 2.8, "unit": "kg"}
